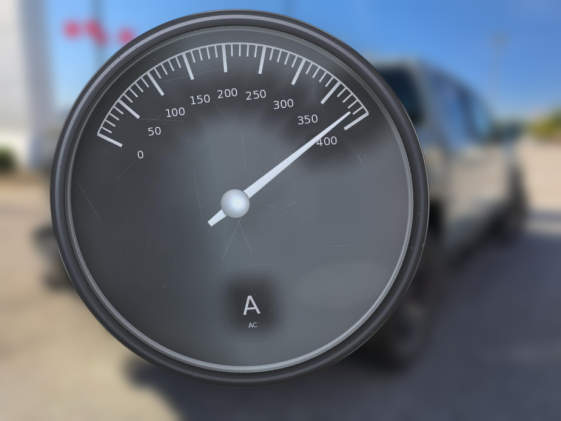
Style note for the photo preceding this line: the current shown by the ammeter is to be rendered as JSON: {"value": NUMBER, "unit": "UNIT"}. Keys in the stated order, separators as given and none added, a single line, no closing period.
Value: {"value": 385, "unit": "A"}
